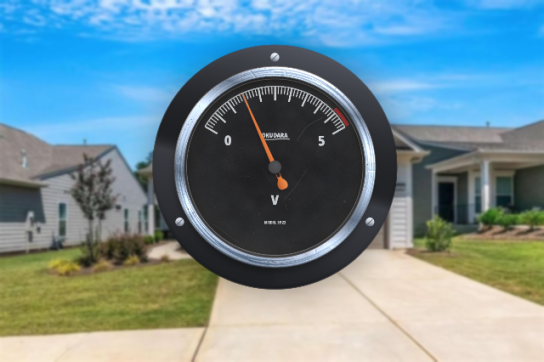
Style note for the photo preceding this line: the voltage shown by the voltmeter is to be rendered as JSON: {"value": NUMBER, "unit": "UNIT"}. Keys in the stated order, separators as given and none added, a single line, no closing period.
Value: {"value": 1.5, "unit": "V"}
